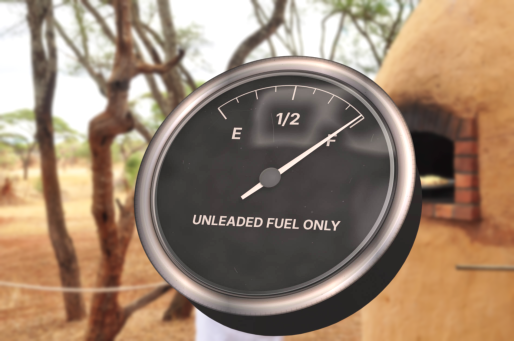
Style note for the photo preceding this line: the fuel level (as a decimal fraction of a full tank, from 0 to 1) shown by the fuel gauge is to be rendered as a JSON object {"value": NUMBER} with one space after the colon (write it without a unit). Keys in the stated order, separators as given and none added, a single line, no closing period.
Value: {"value": 1}
